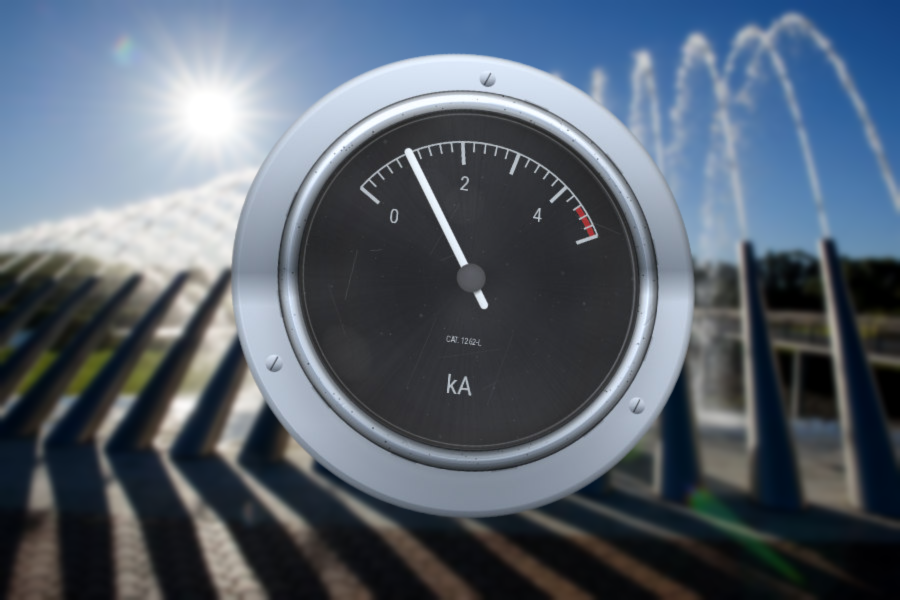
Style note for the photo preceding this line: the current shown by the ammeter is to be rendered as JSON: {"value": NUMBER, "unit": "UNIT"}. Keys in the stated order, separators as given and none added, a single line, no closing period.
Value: {"value": 1, "unit": "kA"}
